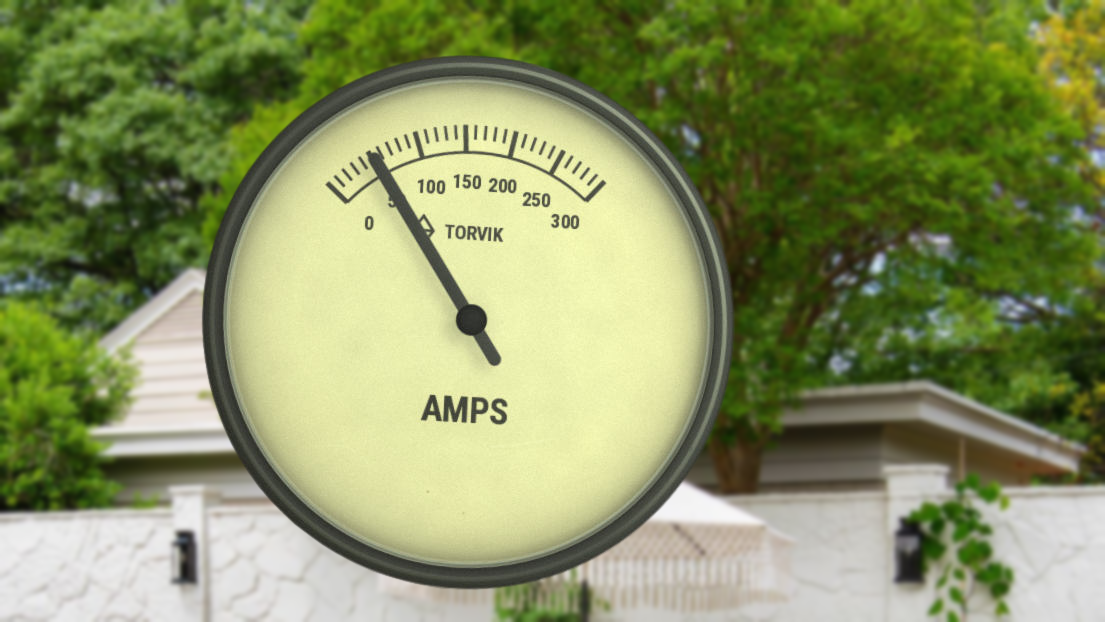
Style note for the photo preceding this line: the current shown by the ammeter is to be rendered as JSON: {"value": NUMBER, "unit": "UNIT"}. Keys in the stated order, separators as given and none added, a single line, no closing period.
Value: {"value": 50, "unit": "A"}
